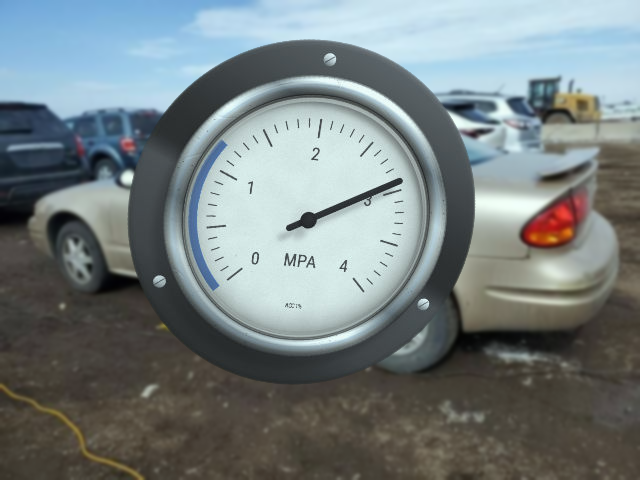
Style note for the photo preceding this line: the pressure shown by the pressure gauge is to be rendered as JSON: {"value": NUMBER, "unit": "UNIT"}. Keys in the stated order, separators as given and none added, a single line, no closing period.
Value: {"value": 2.9, "unit": "MPa"}
